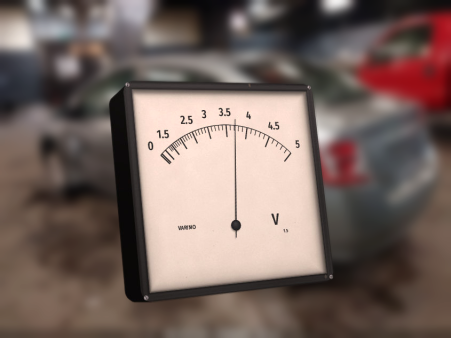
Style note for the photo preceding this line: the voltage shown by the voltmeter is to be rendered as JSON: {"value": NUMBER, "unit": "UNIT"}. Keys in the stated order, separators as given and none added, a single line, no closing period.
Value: {"value": 3.7, "unit": "V"}
